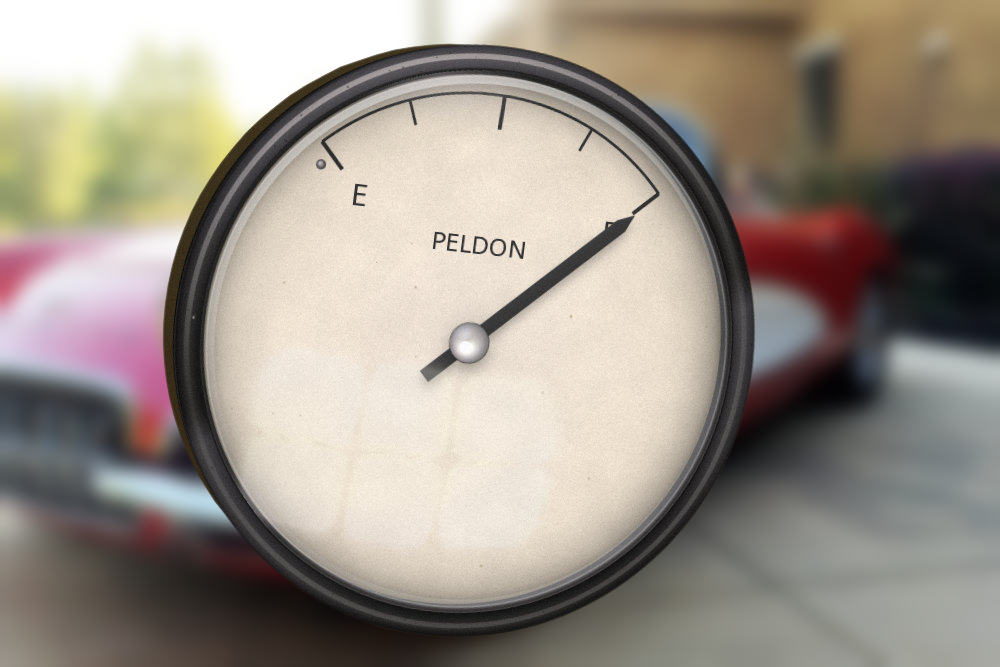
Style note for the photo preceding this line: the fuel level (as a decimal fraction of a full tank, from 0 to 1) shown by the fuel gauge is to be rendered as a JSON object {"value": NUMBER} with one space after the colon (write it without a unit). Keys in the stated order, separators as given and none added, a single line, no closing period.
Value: {"value": 1}
